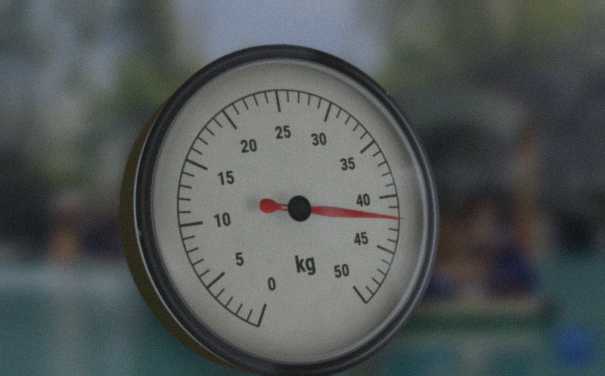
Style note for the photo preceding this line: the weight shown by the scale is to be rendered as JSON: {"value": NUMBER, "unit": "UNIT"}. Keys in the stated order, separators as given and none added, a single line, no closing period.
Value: {"value": 42, "unit": "kg"}
